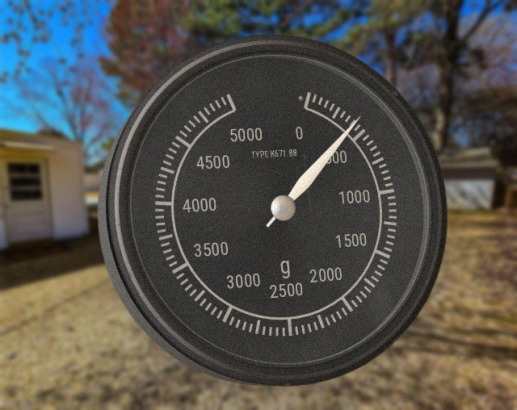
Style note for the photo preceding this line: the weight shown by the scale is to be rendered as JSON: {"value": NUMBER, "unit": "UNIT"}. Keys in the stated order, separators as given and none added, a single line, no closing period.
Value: {"value": 400, "unit": "g"}
